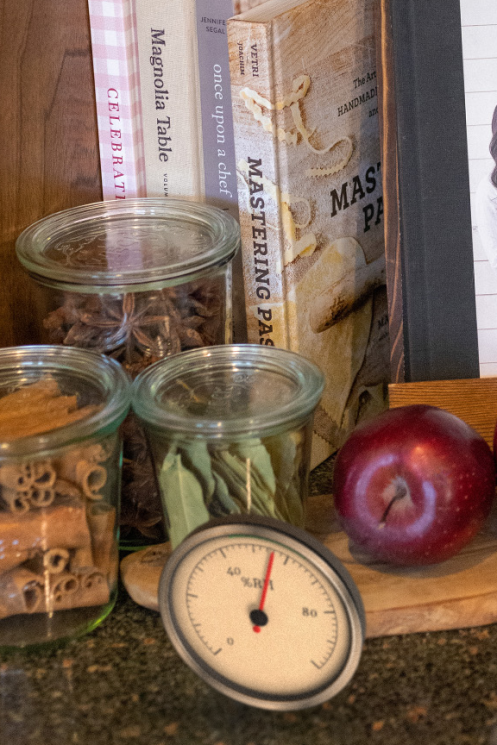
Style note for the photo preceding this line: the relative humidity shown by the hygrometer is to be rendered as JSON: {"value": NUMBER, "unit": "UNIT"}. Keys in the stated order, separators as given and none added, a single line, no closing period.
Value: {"value": 56, "unit": "%"}
